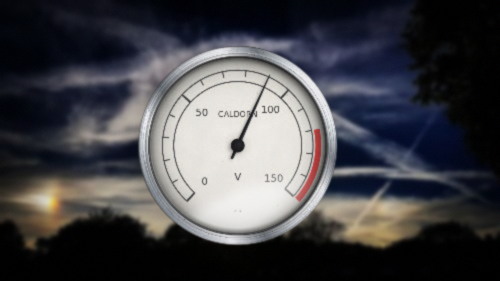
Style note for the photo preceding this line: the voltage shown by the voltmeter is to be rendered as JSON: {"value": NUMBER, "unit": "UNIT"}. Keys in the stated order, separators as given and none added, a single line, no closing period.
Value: {"value": 90, "unit": "V"}
